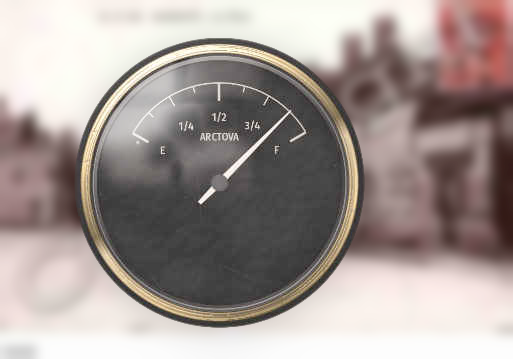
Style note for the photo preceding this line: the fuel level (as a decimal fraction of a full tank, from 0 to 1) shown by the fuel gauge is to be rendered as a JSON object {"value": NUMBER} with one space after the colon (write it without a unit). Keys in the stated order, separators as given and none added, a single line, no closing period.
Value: {"value": 0.875}
